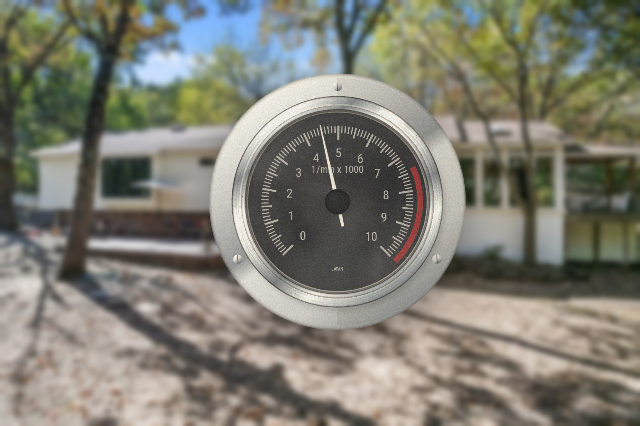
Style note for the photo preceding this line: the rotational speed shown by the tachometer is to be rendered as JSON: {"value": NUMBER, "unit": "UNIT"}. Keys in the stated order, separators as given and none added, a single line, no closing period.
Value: {"value": 4500, "unit": "rpm"}
